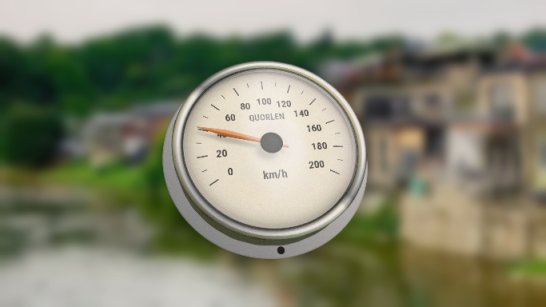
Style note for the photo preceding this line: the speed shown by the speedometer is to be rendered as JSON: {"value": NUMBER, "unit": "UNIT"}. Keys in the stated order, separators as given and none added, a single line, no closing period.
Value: {"value": 40, "unit": "km/h"}
